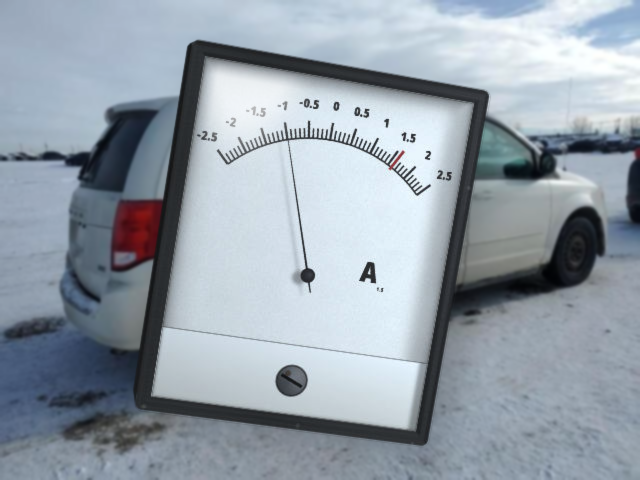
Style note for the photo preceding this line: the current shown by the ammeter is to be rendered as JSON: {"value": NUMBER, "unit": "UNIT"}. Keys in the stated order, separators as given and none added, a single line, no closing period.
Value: {"value": -1, "unit": "A"}
